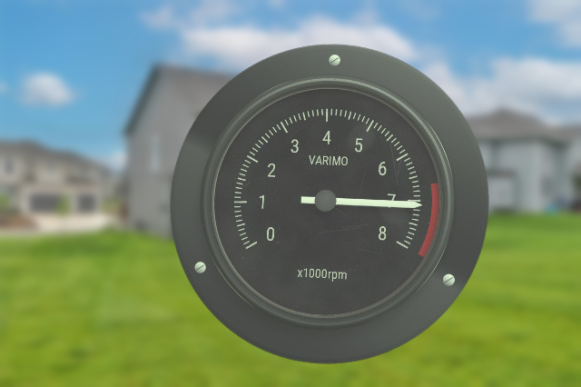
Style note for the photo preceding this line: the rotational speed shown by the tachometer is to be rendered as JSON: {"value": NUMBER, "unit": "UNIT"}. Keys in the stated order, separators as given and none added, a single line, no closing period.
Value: {"value": 7100, "unit": "rpm"}
